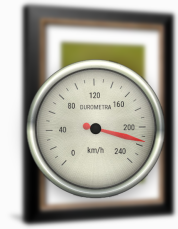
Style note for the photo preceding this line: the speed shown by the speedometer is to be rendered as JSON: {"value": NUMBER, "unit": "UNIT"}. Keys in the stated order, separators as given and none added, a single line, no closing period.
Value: {"value": 215, "unit": "km/h"}
